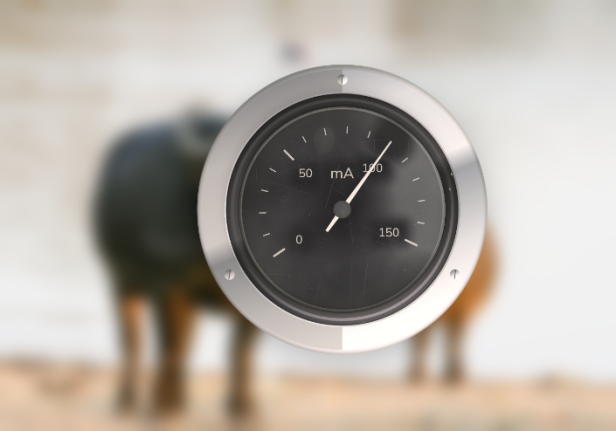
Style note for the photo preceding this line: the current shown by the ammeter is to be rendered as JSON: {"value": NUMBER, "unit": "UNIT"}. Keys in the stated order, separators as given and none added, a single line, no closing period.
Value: {"value": 100, "unit": "mA"}
